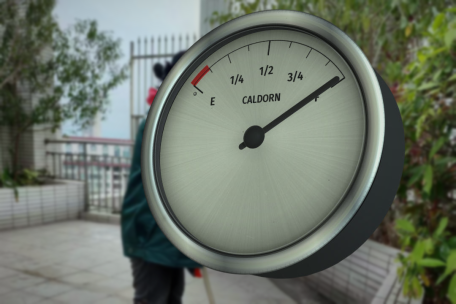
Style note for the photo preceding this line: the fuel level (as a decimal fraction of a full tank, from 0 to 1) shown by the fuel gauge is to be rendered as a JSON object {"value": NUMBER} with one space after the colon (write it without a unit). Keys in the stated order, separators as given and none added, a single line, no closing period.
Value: {"value": 1}
